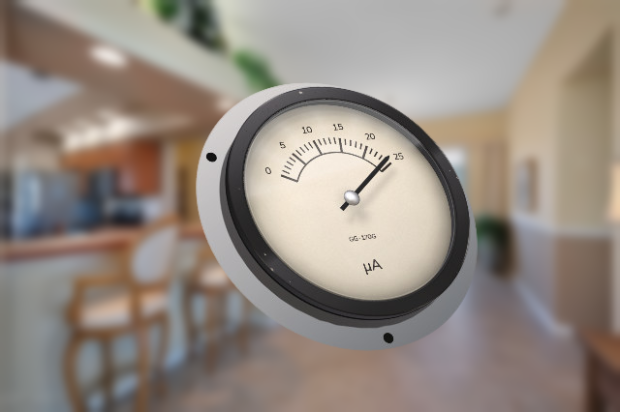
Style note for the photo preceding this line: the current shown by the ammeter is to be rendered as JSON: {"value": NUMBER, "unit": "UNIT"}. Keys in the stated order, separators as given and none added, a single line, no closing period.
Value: {"value": 24, "unit": "µA"}
